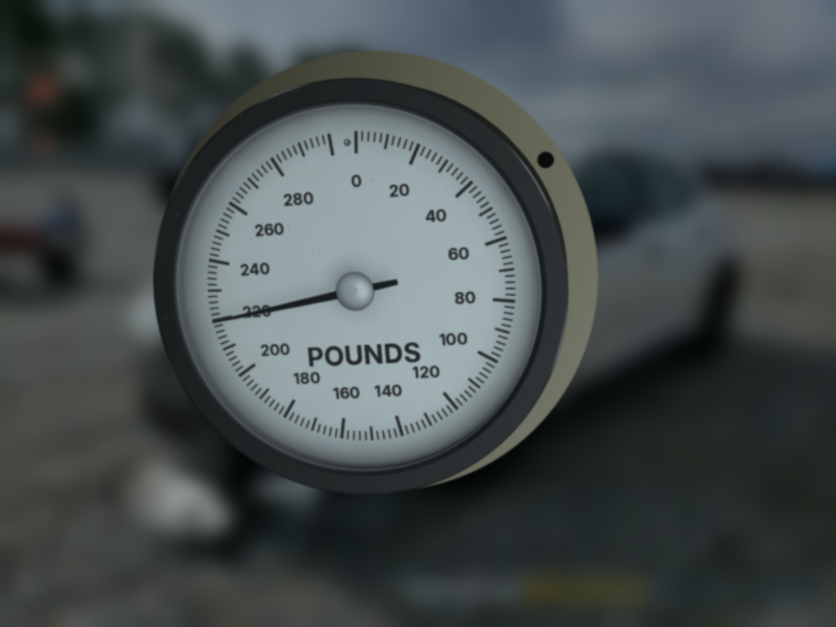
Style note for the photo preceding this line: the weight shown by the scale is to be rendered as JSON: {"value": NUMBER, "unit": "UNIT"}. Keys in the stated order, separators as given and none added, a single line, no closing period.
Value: {"value": 220, "unit": "lb"}
